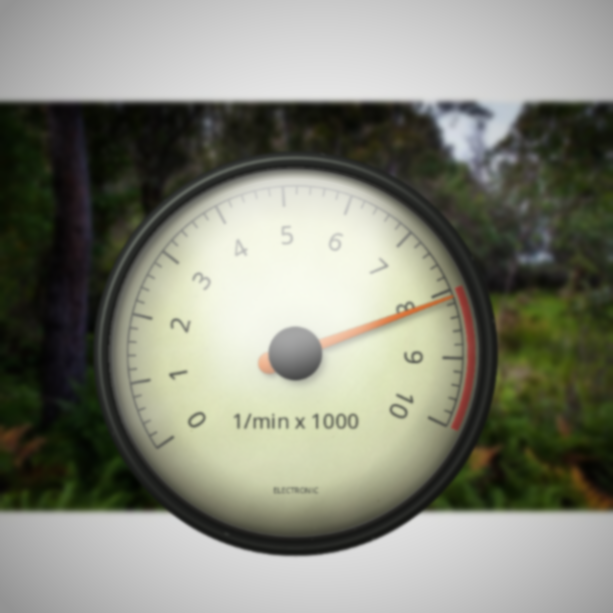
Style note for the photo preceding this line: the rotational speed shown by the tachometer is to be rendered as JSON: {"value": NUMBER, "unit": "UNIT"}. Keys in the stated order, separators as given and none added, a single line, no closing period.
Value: {"value": 8100, "unit": "rpm"}
